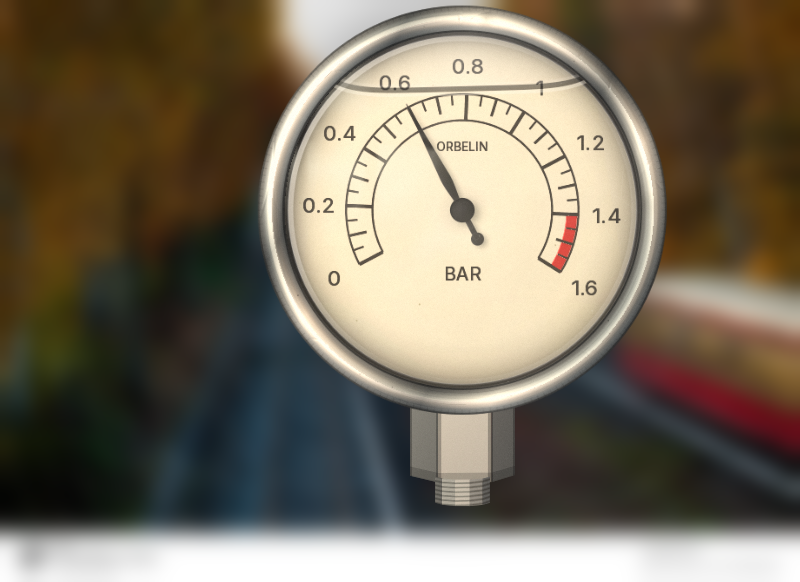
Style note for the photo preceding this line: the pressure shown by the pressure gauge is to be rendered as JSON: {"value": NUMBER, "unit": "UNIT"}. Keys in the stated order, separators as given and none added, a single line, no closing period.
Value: {"value": 0.6, "unit": "bar"}
